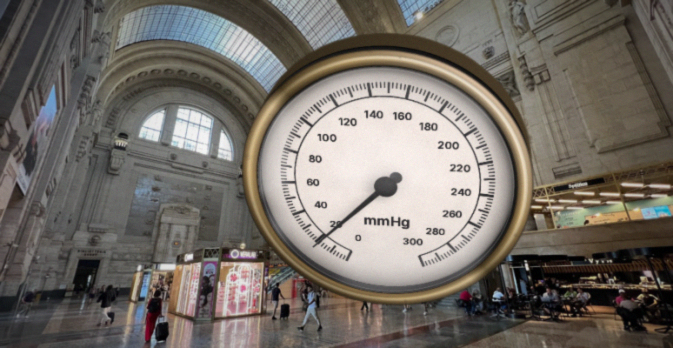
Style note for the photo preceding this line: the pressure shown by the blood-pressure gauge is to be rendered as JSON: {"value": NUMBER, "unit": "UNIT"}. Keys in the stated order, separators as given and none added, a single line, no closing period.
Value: {"value": 20, "unit": "mmHg"}
